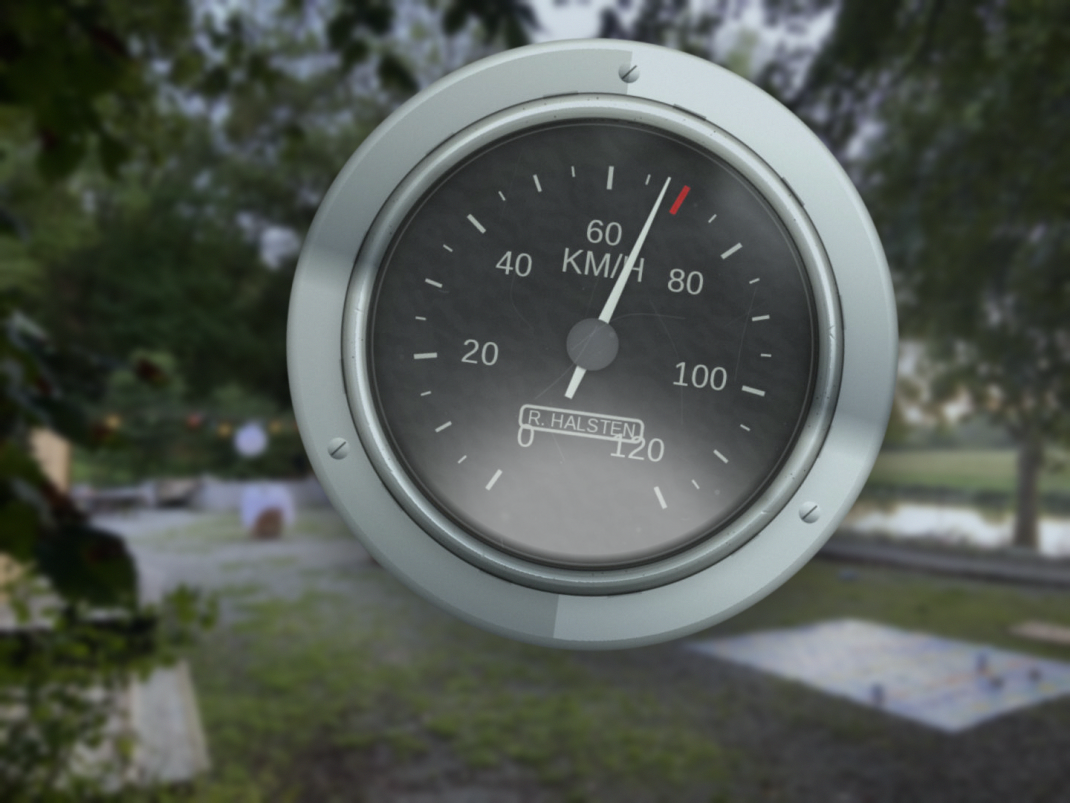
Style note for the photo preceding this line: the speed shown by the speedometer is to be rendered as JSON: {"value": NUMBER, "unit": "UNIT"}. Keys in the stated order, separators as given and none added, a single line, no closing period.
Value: {"value": 67.5, "unit": "km/h"}
